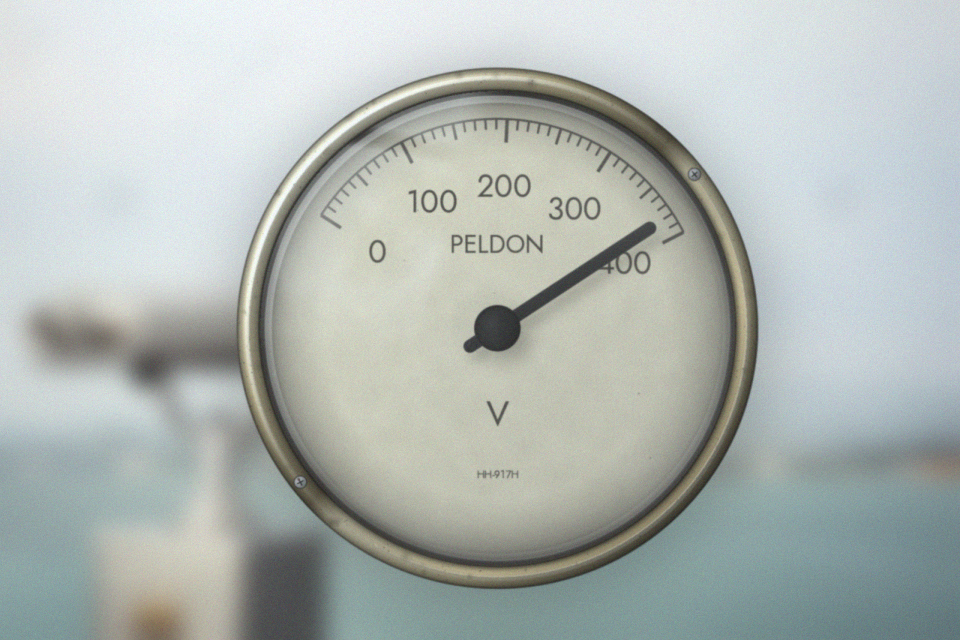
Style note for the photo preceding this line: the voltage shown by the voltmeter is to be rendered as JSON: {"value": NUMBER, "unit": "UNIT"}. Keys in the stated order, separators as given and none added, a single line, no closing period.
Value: {"value": 380, "unit": "V"}
